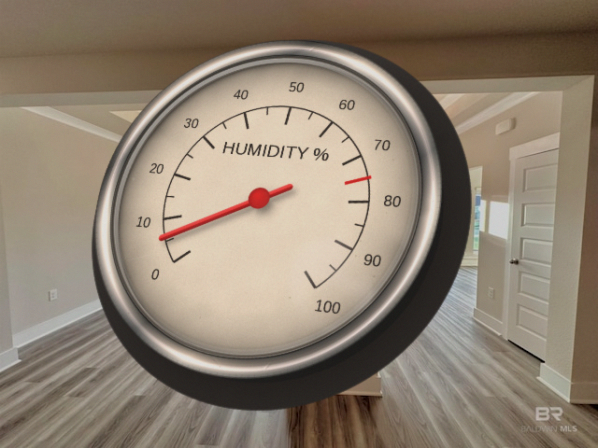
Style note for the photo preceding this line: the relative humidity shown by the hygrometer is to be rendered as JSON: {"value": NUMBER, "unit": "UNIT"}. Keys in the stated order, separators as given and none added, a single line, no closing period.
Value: {"value": 5, "unit": "%"}
